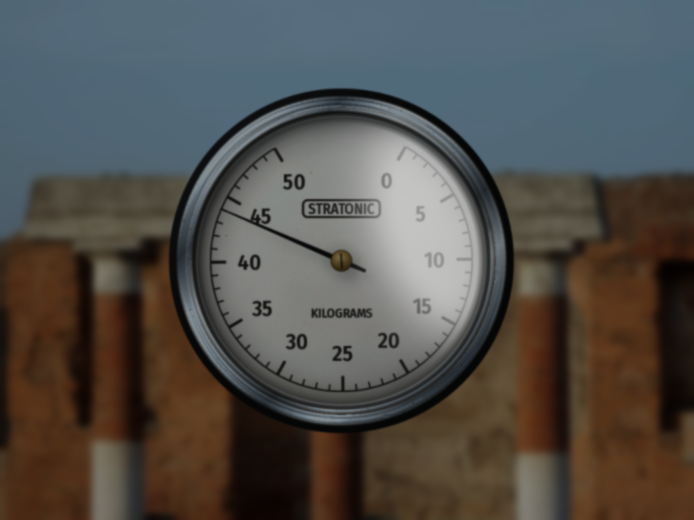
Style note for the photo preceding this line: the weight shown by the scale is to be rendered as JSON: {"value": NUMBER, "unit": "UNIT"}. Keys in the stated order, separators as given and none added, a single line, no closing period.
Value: {"value": 44, "unit": "kg"}
